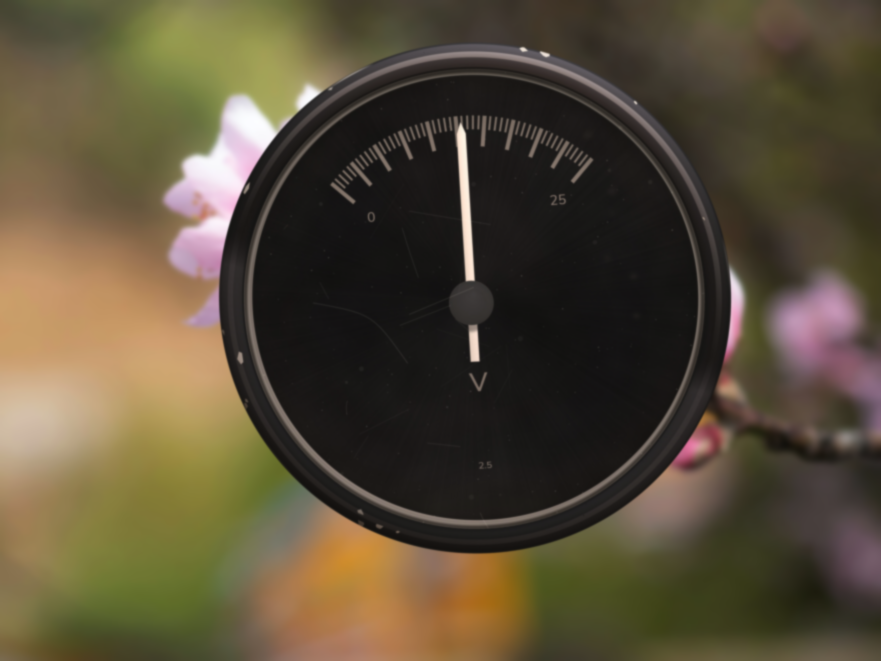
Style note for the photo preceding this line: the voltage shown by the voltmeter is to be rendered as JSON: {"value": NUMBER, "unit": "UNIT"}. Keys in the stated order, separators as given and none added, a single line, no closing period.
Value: {"value": 13, "unit": "V"}
